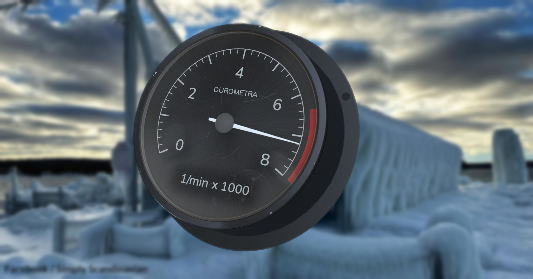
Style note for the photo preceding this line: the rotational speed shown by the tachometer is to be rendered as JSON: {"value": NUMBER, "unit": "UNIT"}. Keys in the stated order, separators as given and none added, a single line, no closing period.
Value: {"value": 7200, "unit": "rpm"}
